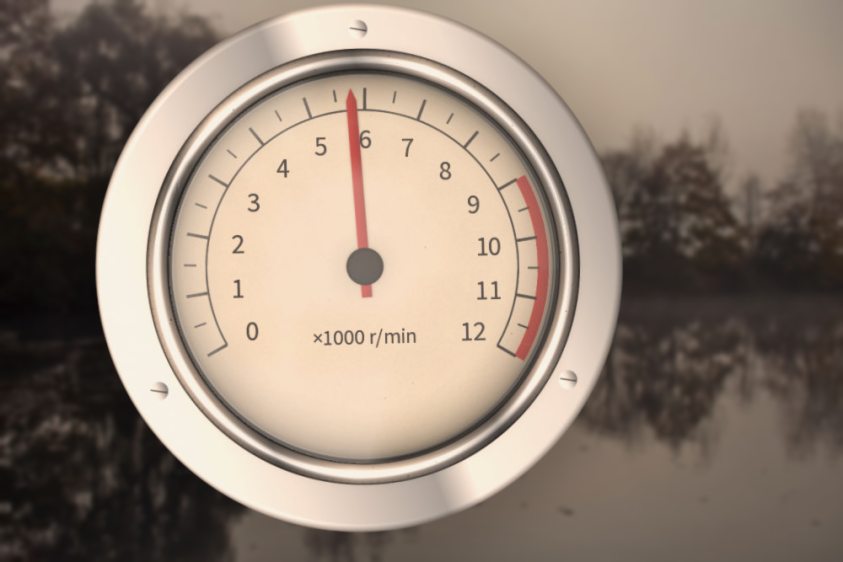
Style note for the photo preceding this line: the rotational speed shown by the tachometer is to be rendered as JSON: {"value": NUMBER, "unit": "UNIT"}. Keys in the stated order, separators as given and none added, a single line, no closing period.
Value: {"value": 5750, "unit": "rpm"}
